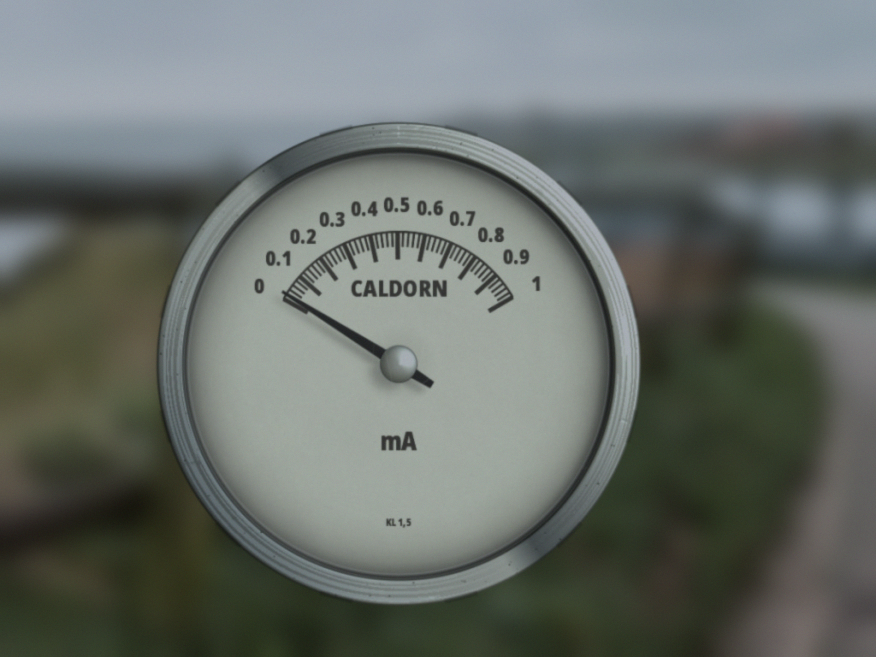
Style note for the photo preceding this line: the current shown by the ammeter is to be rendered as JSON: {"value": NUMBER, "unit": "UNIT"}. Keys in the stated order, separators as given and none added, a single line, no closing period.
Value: {"value": 0.02, "unit": "mA"}
